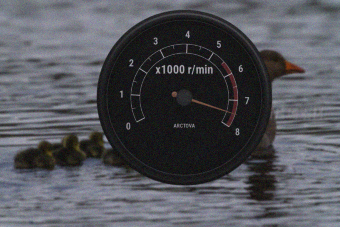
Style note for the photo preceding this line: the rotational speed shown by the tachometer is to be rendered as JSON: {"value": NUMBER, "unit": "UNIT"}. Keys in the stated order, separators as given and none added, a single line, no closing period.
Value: {"value": 7500, "unit": "rpm"}
